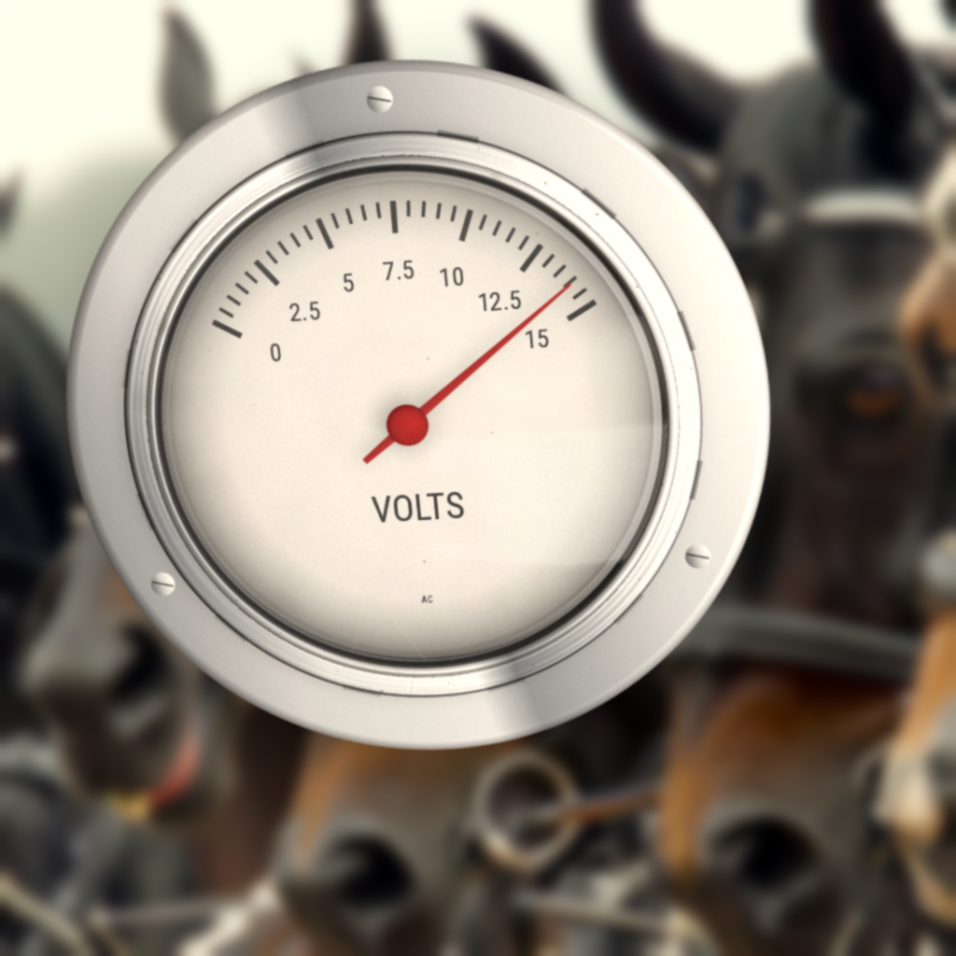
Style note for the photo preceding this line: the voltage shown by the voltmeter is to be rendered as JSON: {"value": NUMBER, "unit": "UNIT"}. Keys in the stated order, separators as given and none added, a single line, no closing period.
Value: {"value": 14, "unit": "V"}
